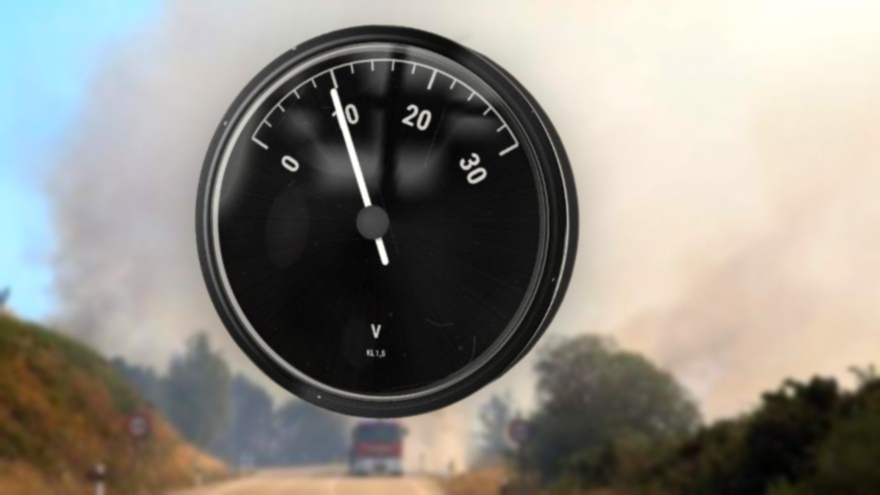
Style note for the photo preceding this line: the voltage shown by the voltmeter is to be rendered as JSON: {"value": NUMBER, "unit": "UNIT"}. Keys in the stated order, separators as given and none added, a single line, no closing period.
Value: {"value": 10, "unit": "V"}
